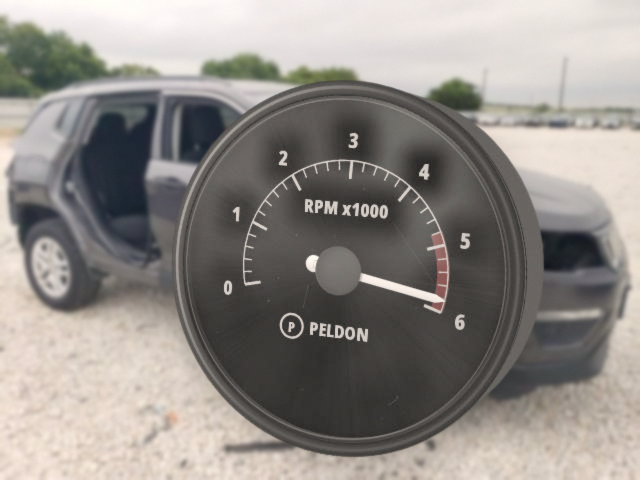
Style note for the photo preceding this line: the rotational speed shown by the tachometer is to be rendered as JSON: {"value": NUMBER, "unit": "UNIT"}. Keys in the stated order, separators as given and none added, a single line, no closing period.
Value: {"value": 5800, "unit": "rpm"}
